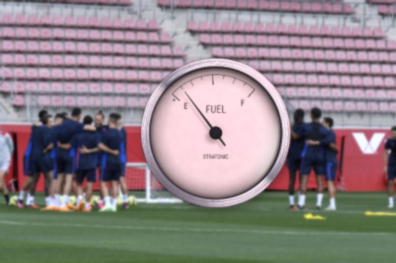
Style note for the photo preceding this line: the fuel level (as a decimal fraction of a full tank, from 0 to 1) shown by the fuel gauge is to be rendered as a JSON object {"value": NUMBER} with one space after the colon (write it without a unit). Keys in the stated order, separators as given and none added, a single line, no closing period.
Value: {"value": 0.125}
